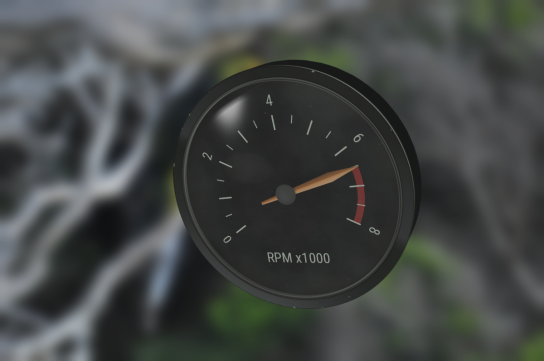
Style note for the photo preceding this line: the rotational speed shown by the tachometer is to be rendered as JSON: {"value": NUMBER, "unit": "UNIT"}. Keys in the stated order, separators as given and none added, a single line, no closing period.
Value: {"value": 6500, "unit": "rpm"}
